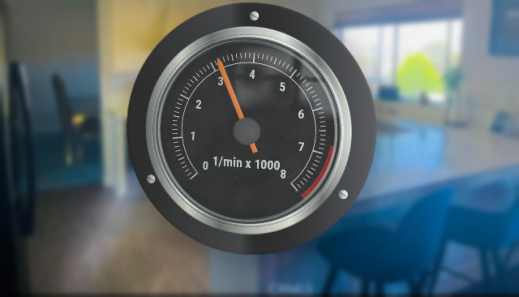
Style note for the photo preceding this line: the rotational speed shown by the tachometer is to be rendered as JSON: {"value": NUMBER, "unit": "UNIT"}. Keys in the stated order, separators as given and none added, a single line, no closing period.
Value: {"value": 3200, "unit": "rpm"}
